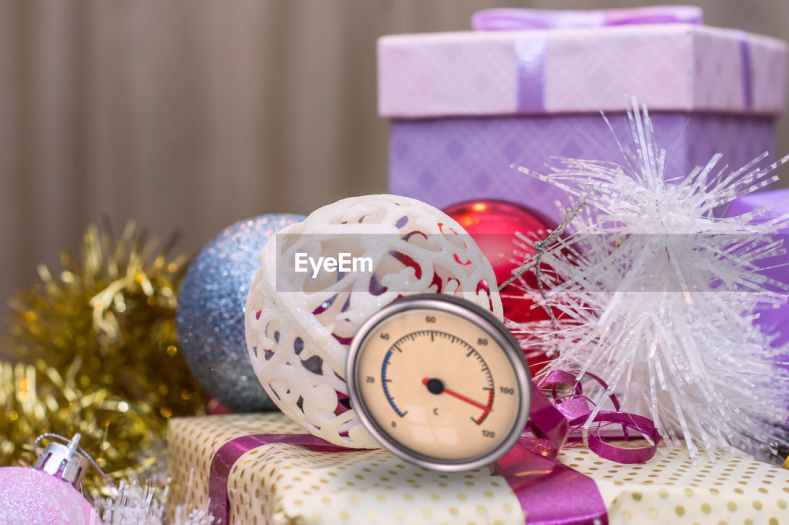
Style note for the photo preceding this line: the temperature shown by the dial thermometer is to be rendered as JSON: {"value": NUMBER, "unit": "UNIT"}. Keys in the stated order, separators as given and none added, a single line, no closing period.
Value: {"value": 110, "unit": "°C"}
